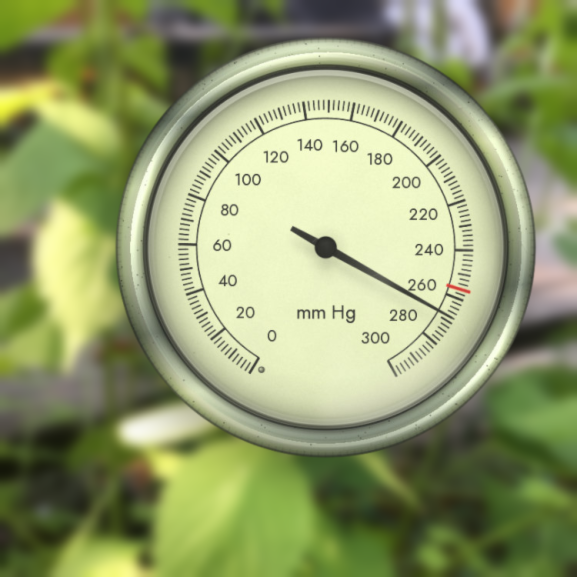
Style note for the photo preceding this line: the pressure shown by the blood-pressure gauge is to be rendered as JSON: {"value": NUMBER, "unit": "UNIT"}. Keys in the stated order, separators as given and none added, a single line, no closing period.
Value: {"value": 268, "unit": "mmHg"}
